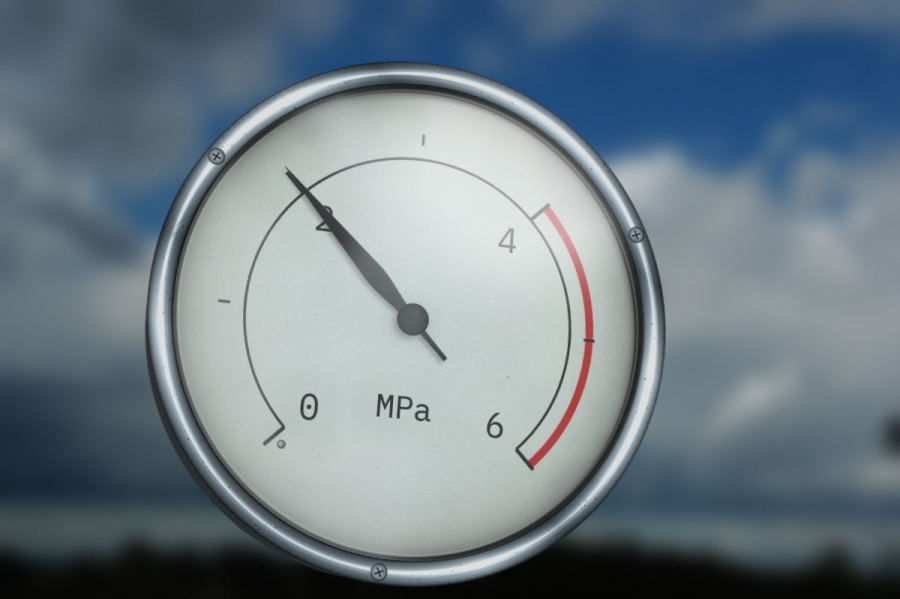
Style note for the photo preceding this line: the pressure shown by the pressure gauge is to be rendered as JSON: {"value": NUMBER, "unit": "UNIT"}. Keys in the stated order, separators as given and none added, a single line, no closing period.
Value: {"value": 2, "unit": "MPa"}
